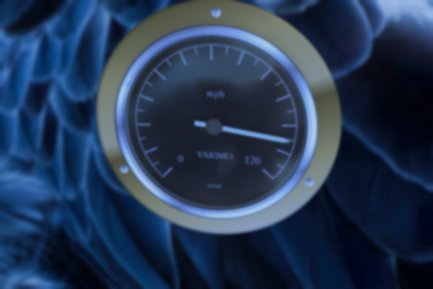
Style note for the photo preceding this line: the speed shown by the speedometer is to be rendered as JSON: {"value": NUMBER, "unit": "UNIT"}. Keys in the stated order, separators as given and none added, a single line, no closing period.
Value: {"value": 105, "unit": "mph"}
